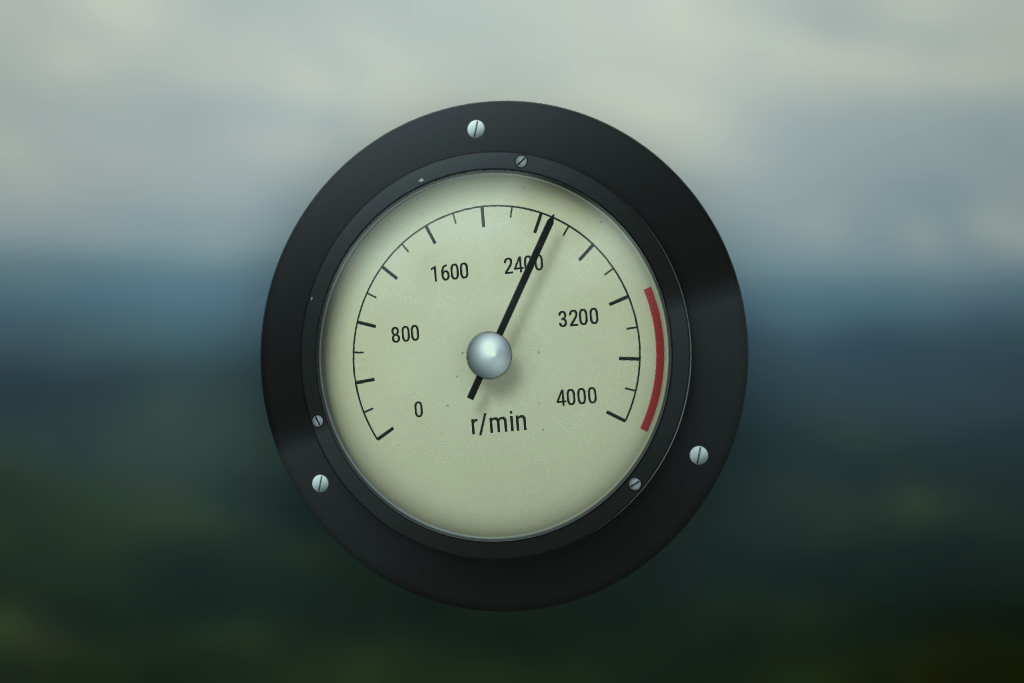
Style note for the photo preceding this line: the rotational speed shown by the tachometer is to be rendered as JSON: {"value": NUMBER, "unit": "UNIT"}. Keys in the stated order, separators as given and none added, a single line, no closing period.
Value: {"value": 2500, "unit": "rpm"}
